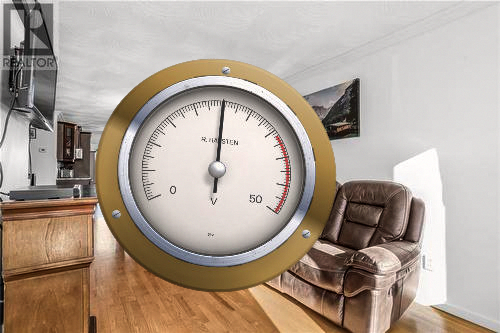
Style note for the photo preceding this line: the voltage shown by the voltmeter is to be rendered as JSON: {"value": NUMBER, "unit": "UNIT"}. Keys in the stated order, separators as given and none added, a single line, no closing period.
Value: {"value": 25, "unit": "V"}
